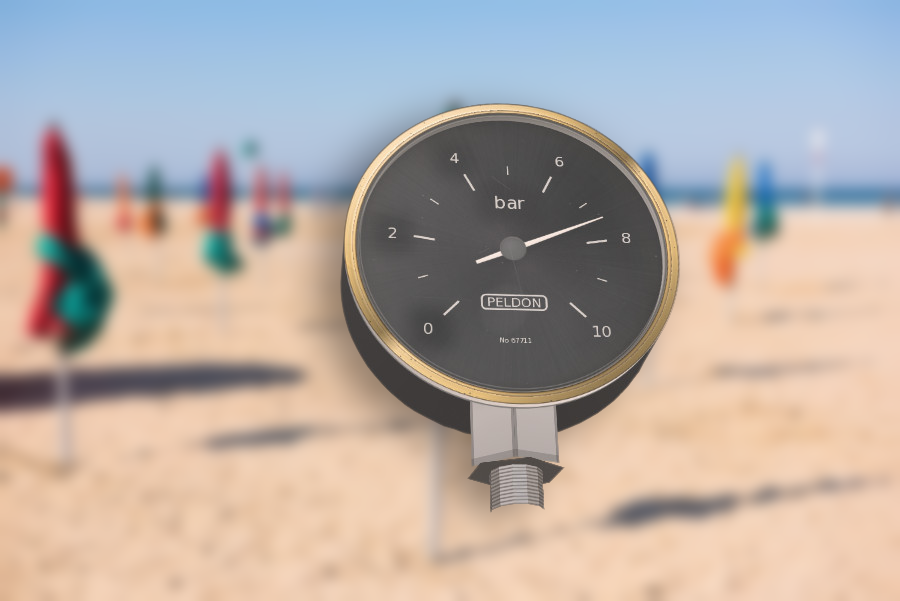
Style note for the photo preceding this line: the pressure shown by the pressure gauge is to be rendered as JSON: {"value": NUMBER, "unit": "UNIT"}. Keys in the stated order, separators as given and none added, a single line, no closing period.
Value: {"value": 7.5, "unit": "bar"}
